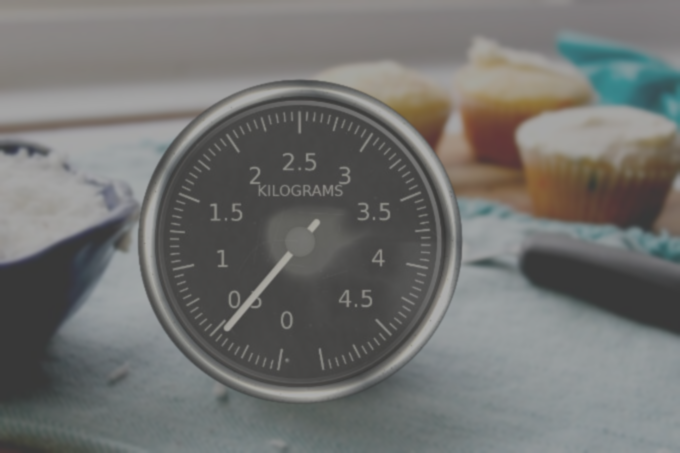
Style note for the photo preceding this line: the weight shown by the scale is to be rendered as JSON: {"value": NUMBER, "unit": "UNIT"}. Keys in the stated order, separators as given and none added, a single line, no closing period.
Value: {"value": 0.45, "unit": "kg"}
